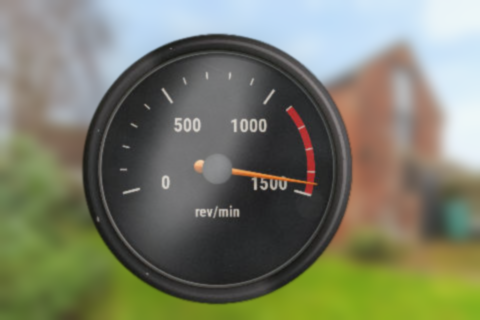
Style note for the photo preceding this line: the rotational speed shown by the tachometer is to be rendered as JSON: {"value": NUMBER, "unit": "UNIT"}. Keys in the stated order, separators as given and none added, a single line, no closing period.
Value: {"value": 1450, "unit": "rpm"}
